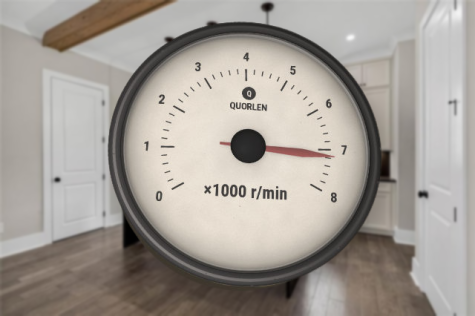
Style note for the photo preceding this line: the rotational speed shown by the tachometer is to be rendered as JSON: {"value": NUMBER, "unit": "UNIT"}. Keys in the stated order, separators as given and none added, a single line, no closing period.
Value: {"value": 7200, "unit": "rpm"}
